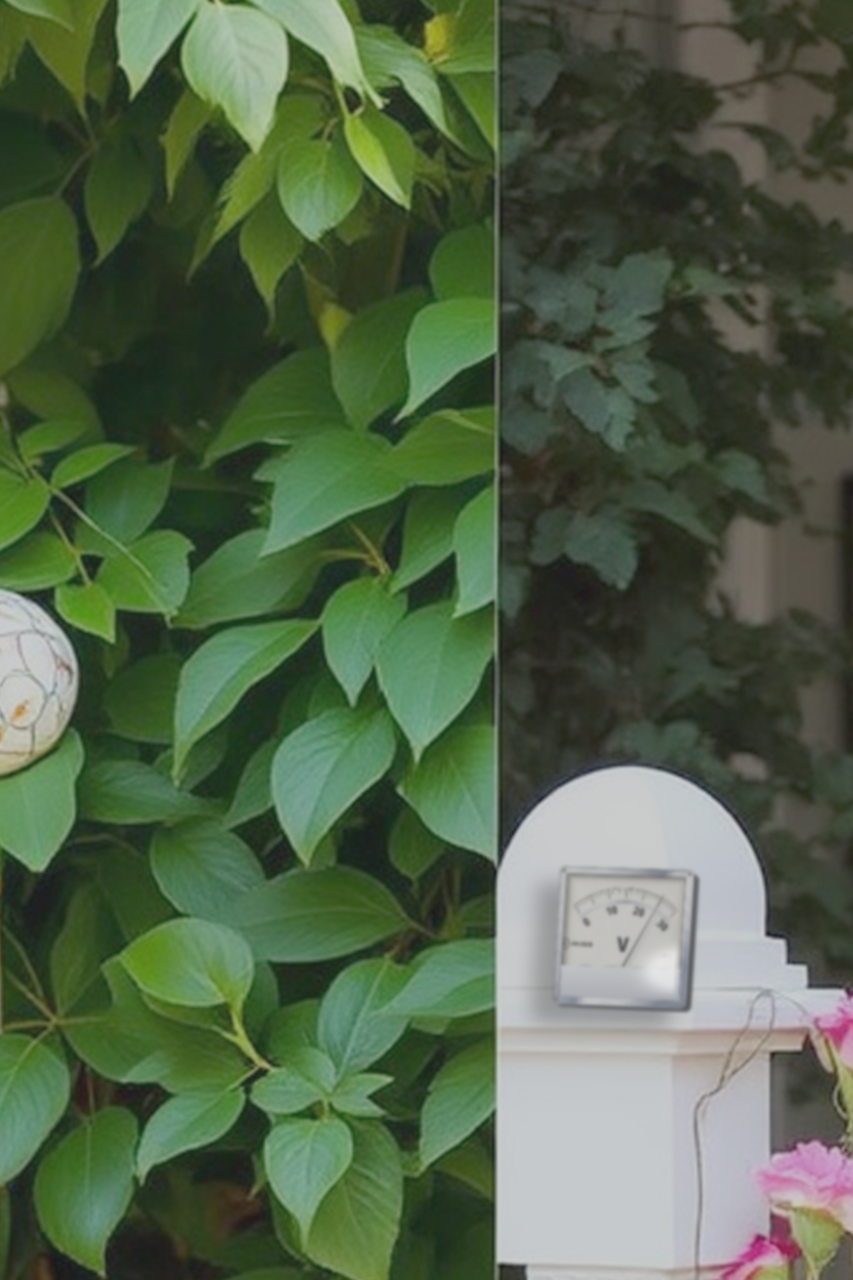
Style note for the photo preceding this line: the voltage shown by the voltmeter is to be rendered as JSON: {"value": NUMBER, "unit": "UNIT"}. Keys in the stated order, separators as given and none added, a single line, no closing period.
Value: {"value": 25, "unit": "V"}
